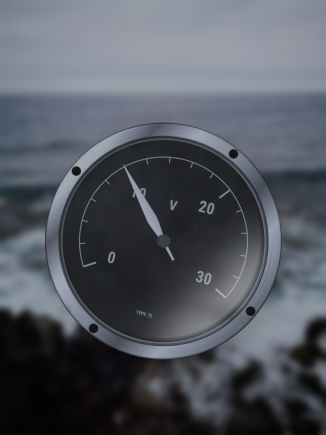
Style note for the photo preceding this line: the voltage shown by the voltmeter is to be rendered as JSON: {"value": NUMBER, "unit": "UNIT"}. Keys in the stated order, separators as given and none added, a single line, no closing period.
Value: {"value": 10, "unit": "V"}
